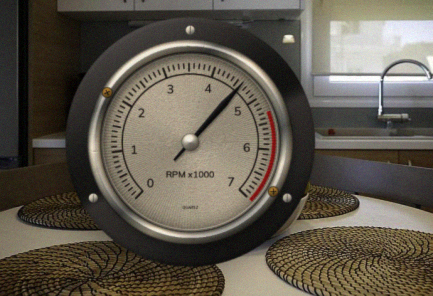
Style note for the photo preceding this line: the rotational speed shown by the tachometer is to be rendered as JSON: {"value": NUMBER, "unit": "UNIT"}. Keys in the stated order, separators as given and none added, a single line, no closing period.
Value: {"value": 4600, "unit": "rpm"}
